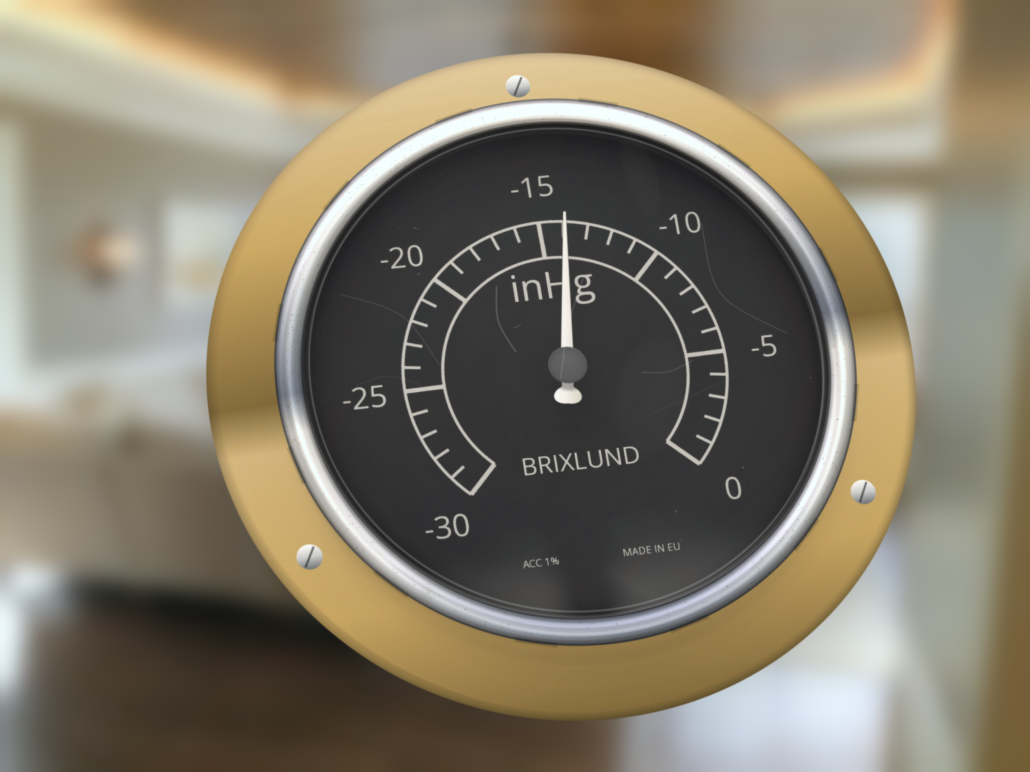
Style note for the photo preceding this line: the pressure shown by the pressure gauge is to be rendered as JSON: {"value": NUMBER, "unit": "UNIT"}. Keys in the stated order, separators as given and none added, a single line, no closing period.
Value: {"value": -14, "unit": "inHg"}
